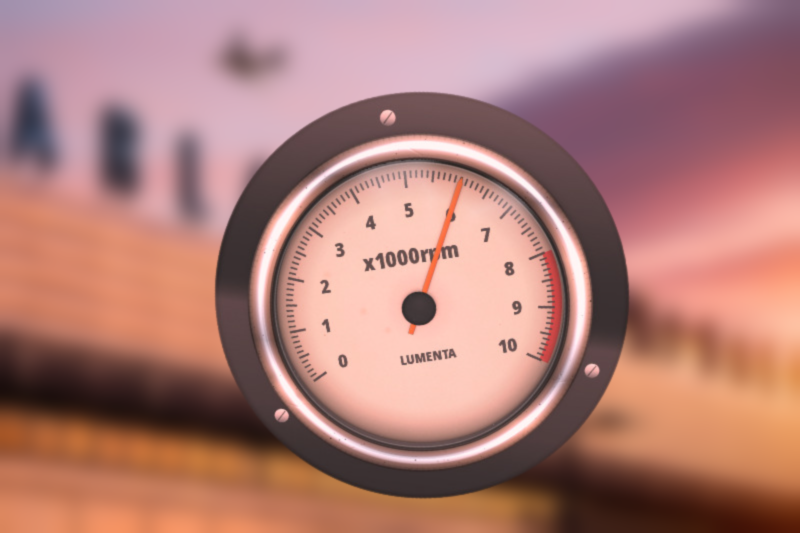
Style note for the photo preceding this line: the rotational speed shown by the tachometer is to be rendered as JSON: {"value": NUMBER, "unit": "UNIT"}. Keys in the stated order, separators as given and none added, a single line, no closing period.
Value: {"value": 6000, "unit": "rpm"}
